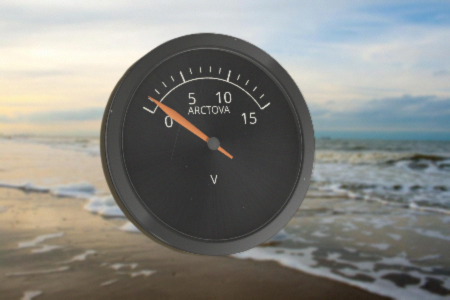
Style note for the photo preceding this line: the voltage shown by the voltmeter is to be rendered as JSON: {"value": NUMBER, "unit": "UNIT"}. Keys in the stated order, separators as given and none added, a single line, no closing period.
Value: {"value": 1, "unit": "V"}
